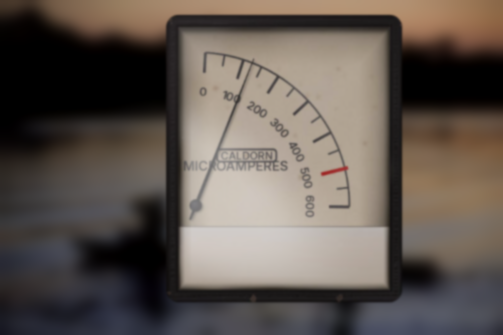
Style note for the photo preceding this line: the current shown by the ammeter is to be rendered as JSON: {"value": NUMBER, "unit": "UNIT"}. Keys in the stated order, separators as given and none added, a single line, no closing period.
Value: {"value": 125, "unit": "µA"}
